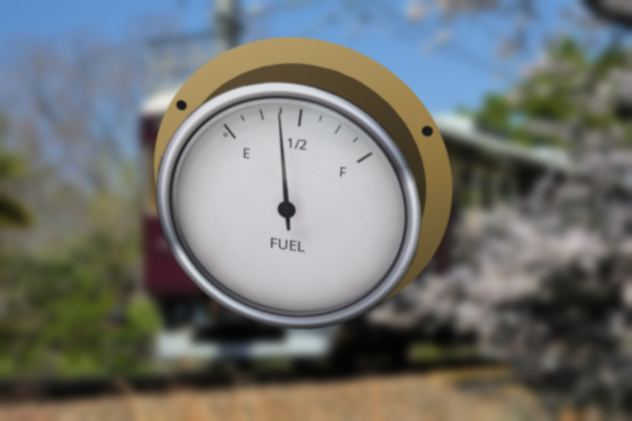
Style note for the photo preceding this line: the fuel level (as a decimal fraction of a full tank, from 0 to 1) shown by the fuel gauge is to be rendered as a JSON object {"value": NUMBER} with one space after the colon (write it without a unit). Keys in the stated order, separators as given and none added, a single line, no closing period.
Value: {"value": 0.375}
